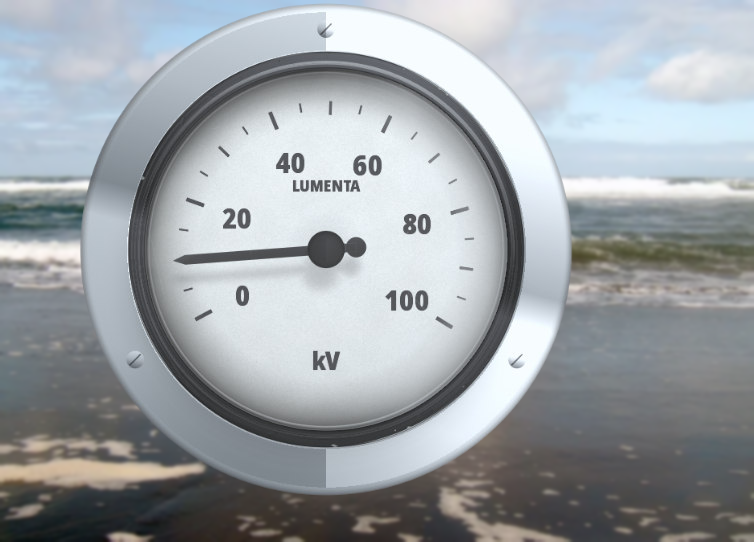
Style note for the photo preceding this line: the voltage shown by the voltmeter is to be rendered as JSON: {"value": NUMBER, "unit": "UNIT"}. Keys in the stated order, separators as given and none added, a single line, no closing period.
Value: {"value": 10, "unit": "kV"}
